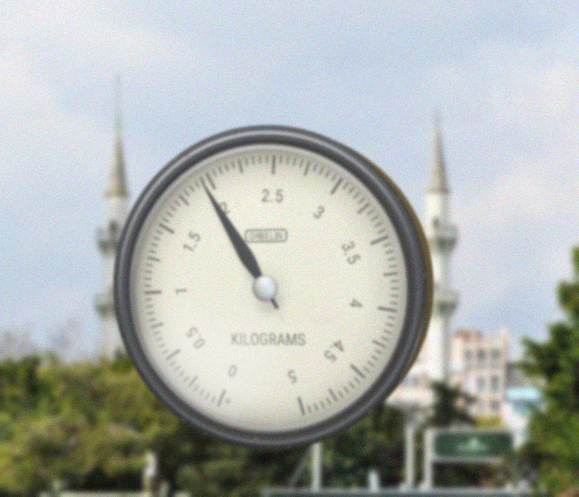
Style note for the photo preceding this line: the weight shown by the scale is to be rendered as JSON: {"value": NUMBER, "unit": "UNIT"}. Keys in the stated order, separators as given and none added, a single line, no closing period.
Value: {"value": 1.95, "unit": "kg"}
